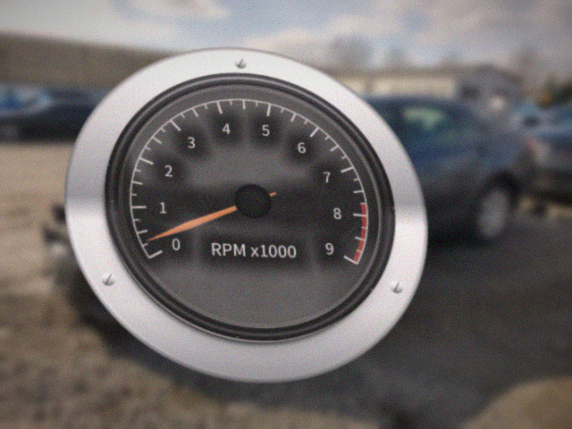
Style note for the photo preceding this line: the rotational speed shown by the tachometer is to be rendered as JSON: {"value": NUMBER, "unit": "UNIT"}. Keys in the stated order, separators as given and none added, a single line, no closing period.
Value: {"value": 250, "unit": "rpm"}
